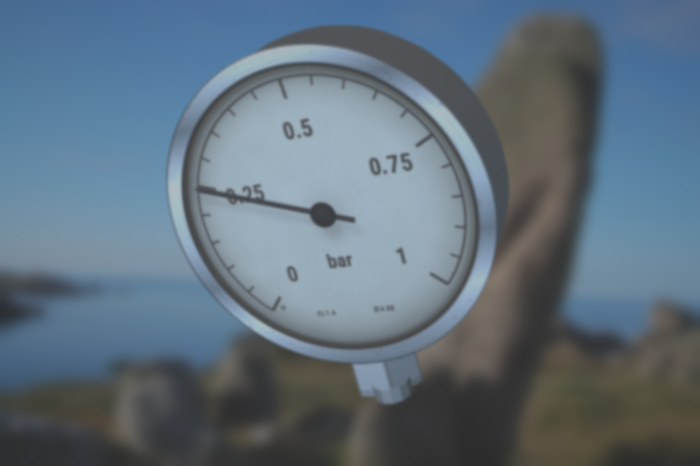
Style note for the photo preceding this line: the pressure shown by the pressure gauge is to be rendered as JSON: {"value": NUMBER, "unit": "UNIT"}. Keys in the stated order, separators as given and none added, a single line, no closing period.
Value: {"value": 0.25, "unit": "bar"}
